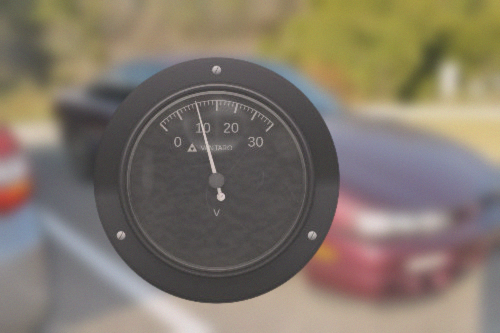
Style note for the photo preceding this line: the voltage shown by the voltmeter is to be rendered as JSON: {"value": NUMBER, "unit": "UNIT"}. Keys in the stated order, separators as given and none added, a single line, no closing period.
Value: {"value": 10, "unit": "V"}
